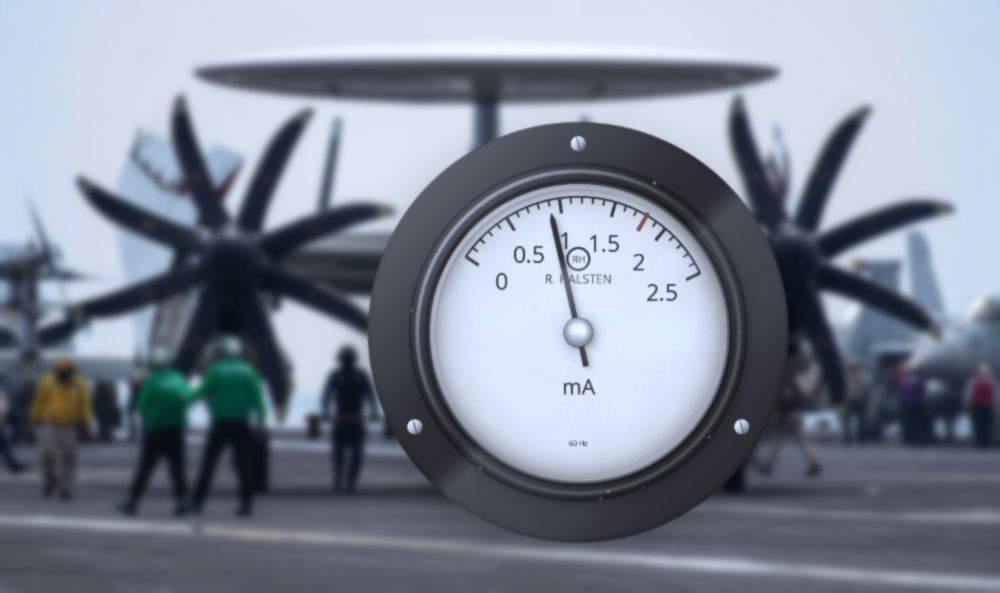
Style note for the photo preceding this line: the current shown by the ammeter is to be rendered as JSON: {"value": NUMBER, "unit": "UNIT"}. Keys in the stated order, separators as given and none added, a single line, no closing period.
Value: {"value": 0.9, "unit": "mA"}
